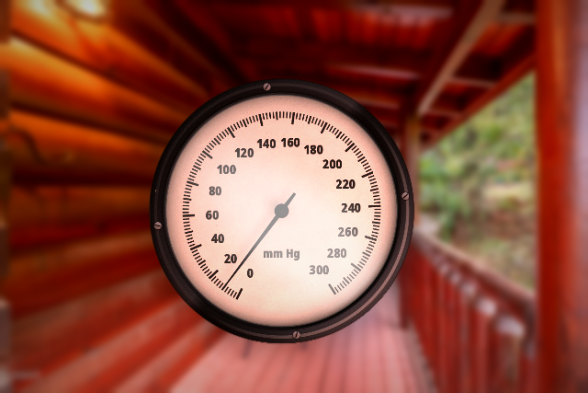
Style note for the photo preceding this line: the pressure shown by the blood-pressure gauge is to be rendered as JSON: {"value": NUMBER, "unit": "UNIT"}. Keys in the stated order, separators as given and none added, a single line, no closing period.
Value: {"value": 10, "unit": "mmHg"}
